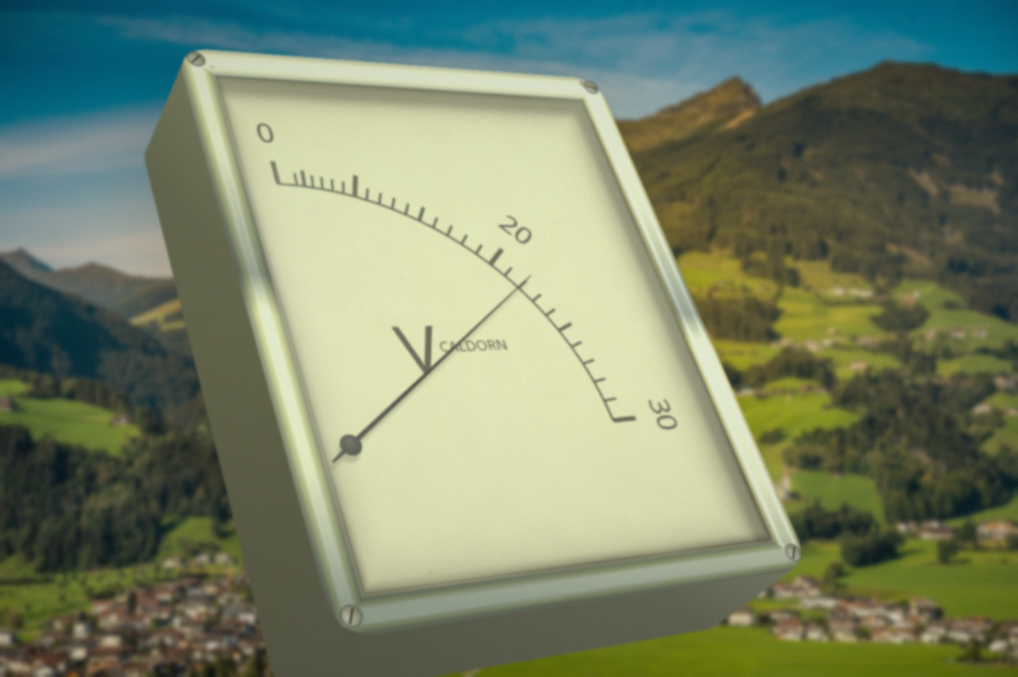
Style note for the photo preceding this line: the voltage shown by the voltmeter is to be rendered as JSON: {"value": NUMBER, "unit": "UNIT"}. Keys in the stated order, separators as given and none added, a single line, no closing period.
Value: {"value": 22, "unit": "V"}
